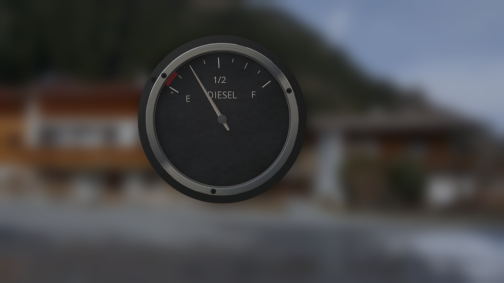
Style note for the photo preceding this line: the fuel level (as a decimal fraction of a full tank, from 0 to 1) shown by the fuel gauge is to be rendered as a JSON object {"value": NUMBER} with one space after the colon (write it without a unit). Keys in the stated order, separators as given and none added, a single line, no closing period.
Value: {"value": 0.25}
